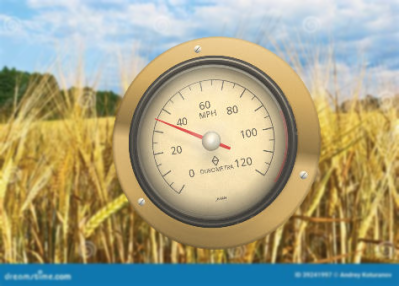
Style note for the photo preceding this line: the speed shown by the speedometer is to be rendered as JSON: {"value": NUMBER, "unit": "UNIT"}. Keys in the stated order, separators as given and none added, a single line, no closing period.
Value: {"value": 35, "unit": "mph"}
